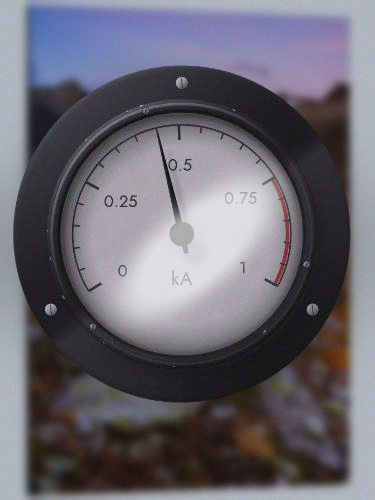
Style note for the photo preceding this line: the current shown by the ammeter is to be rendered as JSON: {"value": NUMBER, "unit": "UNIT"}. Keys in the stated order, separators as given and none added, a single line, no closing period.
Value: {"value": 0.45, "unit": "kA"}
